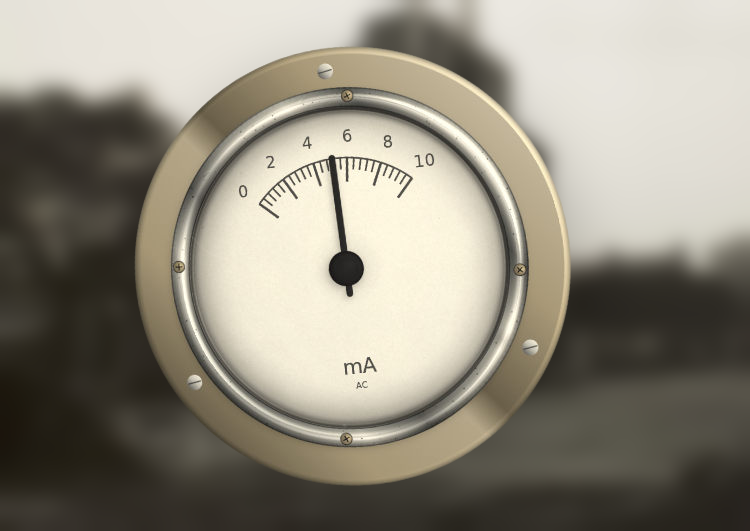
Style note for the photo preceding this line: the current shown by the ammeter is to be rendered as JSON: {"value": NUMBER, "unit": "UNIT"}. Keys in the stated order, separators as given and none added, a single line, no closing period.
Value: {"value": 5.2, "unit": "mA"}
